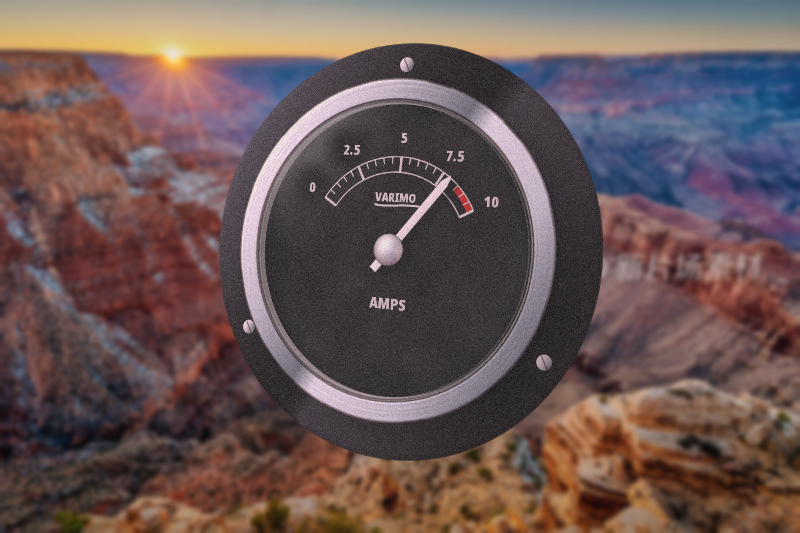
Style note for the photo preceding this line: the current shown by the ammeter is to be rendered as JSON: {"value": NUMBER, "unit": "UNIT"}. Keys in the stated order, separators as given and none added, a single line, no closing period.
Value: {"value": 8, "unit": "A"}
